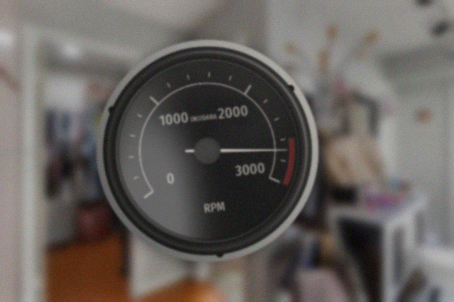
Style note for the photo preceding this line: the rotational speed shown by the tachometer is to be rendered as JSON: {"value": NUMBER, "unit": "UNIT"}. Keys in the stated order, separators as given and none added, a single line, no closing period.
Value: {"value": 2700, "unit": "rpm"}
